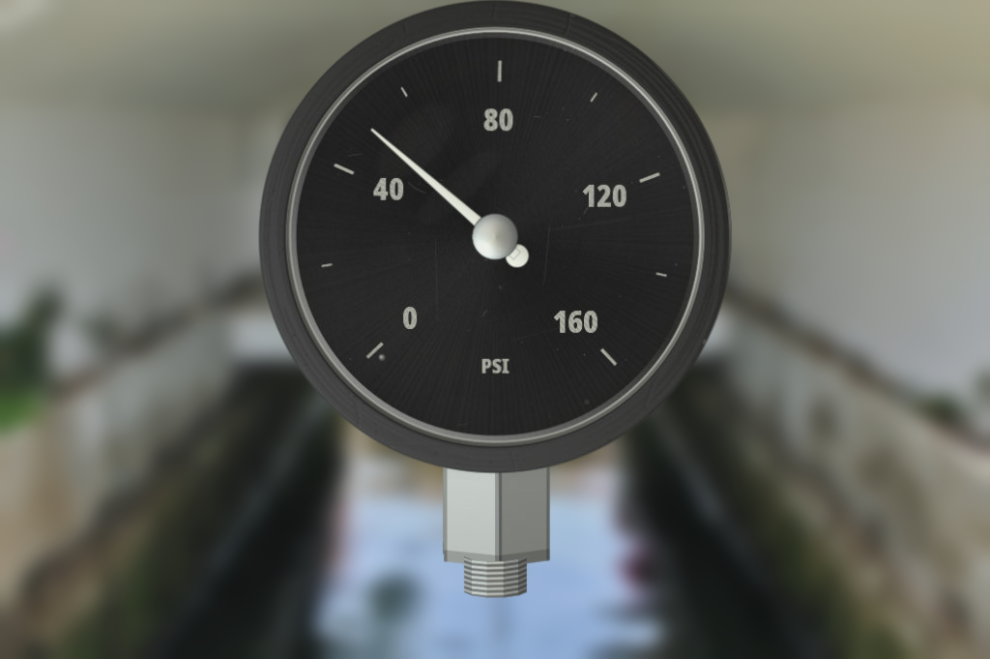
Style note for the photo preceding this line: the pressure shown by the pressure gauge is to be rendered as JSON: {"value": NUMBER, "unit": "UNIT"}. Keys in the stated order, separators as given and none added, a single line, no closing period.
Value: {"value": 50, "unit": "psi"}
